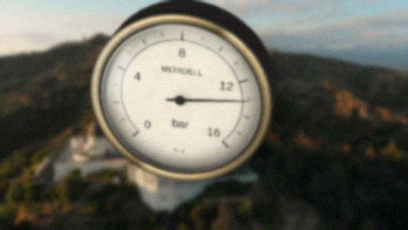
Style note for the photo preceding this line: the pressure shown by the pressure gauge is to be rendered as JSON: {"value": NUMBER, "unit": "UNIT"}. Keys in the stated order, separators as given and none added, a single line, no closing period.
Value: {"value": 13, "unit": "bar"}
